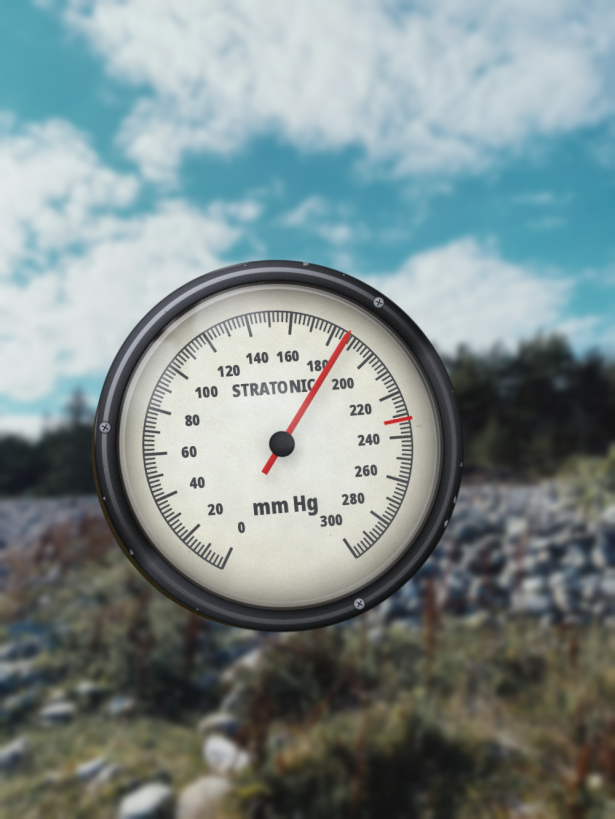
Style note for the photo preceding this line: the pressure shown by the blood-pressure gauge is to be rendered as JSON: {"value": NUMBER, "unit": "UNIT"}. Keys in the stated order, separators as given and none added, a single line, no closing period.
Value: {"value": 186, "unit": "mmHg"}
